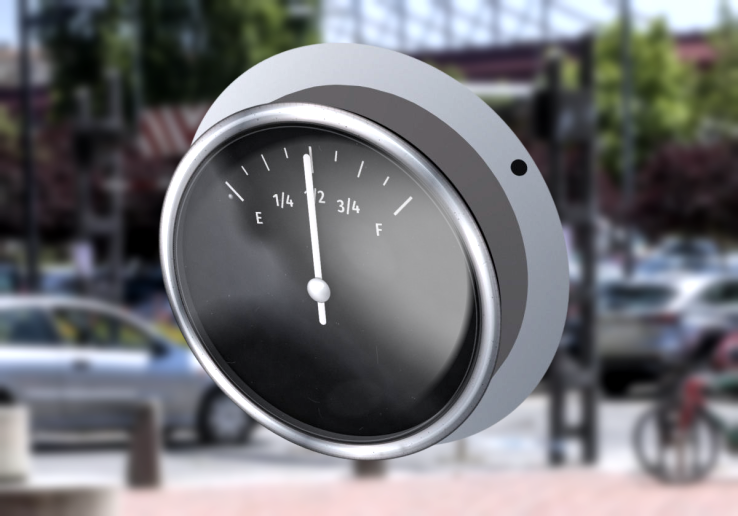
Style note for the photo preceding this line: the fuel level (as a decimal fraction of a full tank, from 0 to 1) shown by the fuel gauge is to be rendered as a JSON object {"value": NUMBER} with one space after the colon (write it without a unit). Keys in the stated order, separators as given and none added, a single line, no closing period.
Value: {"value": 0.5}
